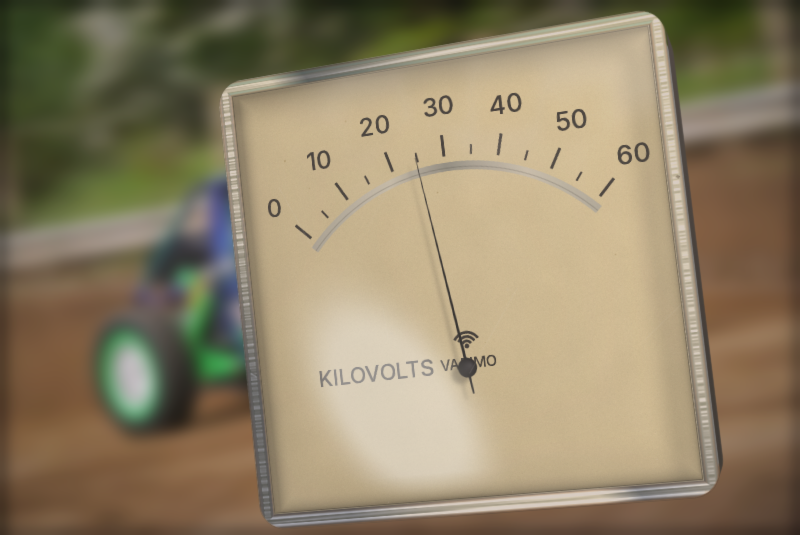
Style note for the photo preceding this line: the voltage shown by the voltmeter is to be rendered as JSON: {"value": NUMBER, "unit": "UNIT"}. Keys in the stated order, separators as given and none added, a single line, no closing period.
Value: {"value": 25, "unit": "kV"}
